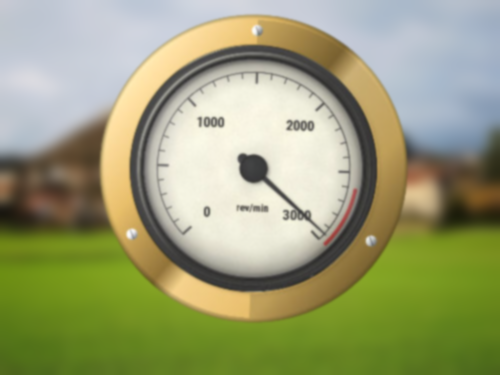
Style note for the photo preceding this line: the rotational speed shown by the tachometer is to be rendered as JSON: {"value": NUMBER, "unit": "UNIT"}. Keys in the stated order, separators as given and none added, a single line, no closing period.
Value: {"value": 2950, "unit": "rpm"}
